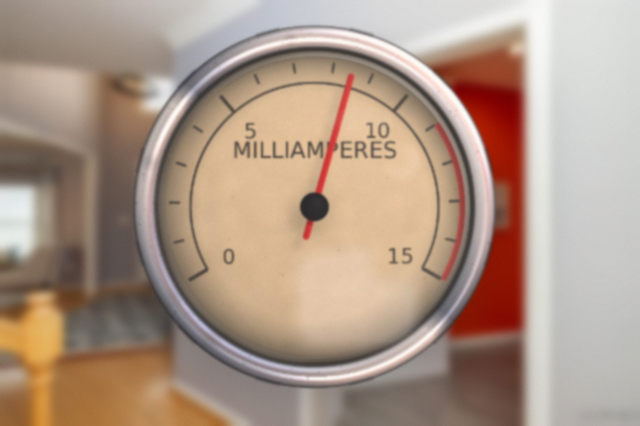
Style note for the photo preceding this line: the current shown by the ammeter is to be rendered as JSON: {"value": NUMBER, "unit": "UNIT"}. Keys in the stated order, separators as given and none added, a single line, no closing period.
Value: {"value": 8.5, "unit": "mA"}
